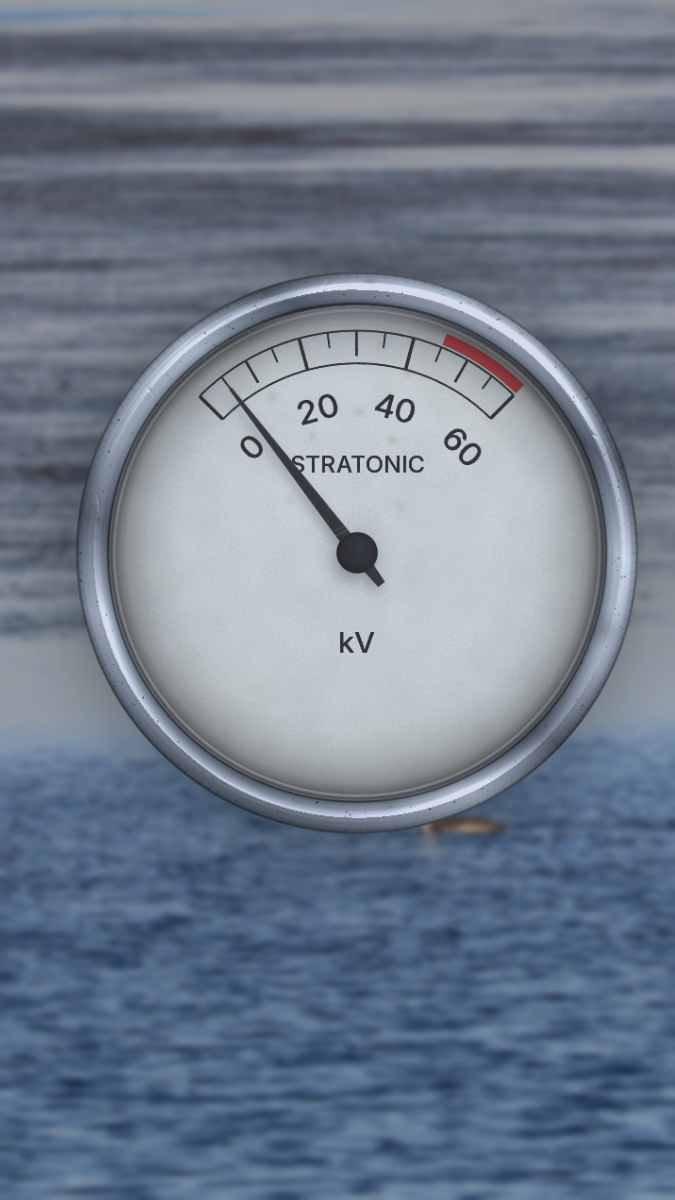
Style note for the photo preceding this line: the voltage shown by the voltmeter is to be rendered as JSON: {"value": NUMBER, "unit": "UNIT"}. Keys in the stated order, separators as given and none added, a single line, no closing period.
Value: {"value": 5, "unit": "kV"}
